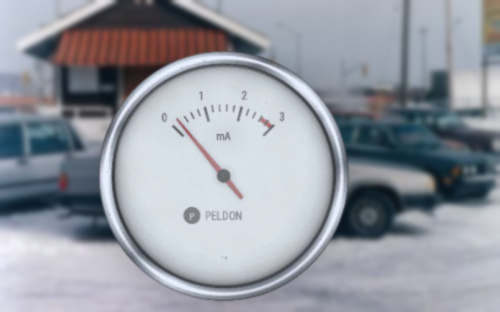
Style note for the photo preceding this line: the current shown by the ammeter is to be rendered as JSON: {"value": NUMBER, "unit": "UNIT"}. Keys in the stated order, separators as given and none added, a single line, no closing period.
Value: {"value": 0.2, "unit": "mA"}
